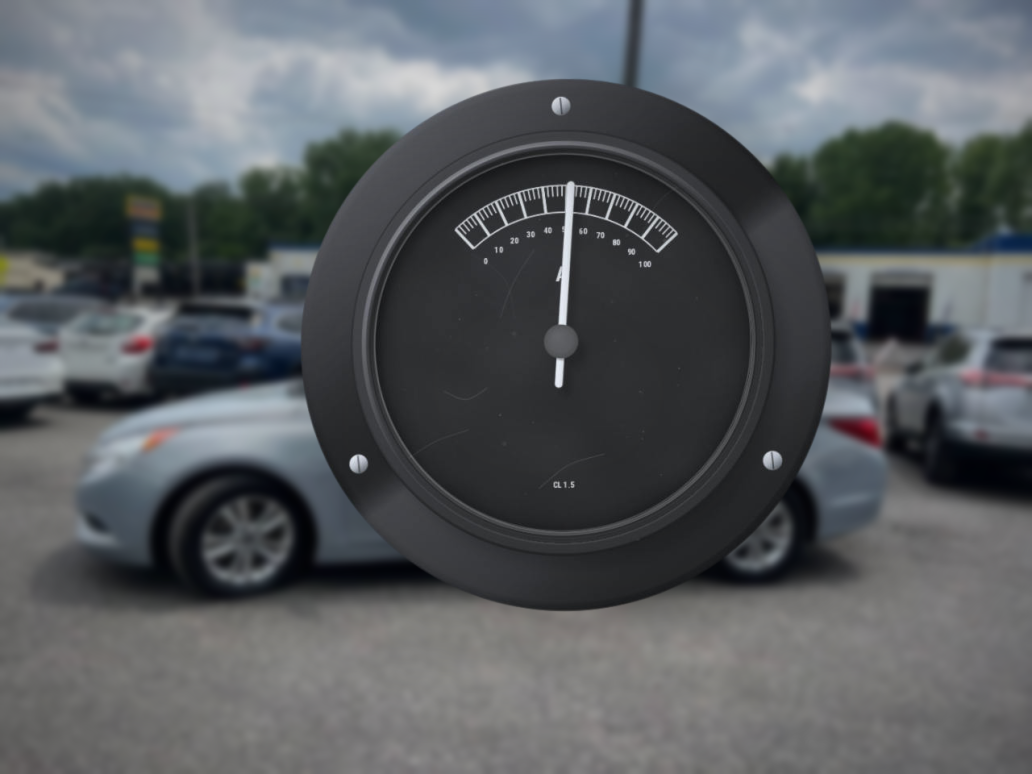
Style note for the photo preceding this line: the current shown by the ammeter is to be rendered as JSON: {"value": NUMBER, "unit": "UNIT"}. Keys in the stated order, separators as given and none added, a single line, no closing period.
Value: {"value": 52, "unit": "A"}
